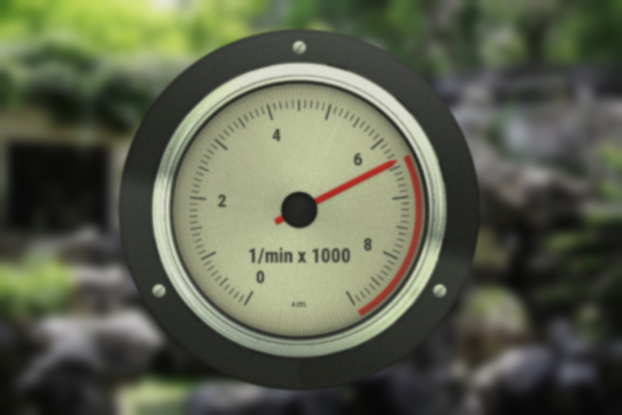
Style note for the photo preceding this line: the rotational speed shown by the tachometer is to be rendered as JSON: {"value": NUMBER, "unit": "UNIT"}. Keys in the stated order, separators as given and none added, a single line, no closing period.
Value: {"value": 6400, "unit": "rpm"}
